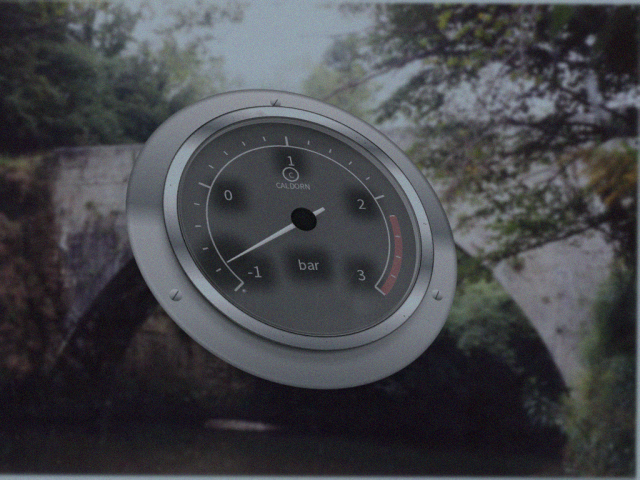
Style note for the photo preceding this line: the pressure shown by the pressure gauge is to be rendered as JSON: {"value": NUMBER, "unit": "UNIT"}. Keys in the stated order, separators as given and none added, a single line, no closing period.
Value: {"value": -0.8, "unit": "bar"}
